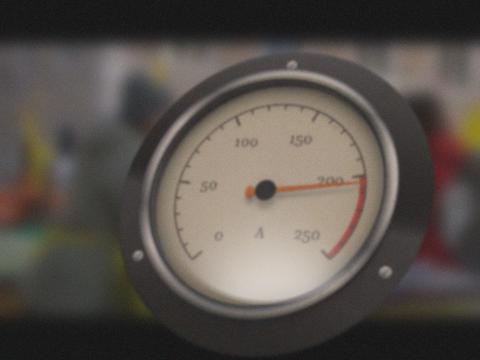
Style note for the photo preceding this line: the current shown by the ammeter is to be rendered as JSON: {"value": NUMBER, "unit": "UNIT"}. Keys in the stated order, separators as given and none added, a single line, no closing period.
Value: {"value": 205, "unit": "A"}
